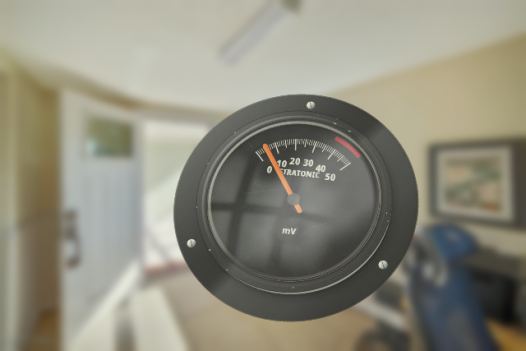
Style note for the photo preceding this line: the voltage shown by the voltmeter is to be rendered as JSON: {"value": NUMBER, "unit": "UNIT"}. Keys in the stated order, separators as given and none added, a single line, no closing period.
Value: {"value": 5, "unit": "mV"}
